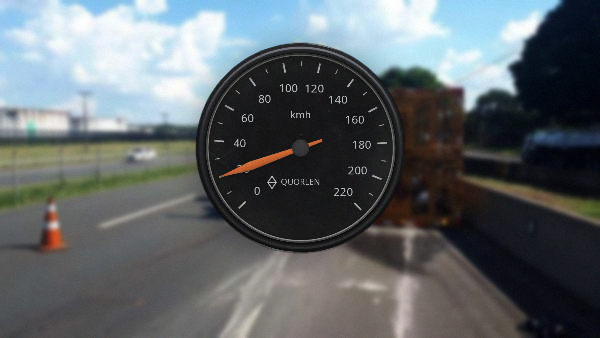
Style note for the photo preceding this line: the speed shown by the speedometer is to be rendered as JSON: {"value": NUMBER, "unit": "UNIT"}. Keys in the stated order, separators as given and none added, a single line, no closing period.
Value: {"value": 20, "unit": "km/h"}
